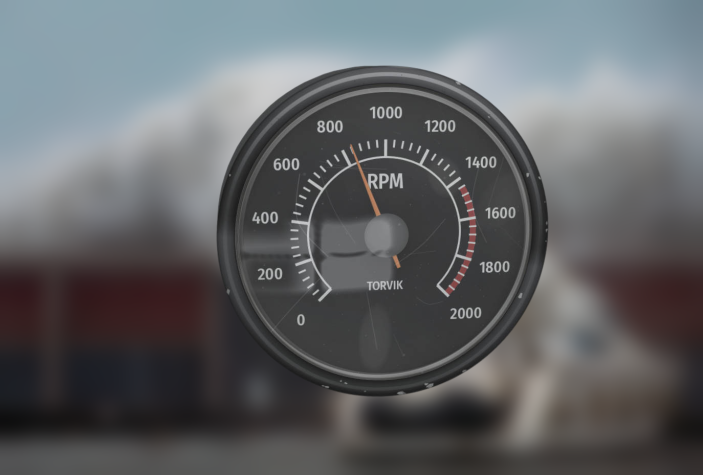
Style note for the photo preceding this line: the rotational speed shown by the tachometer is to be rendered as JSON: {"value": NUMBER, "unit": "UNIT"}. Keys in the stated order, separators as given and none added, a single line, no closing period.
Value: {"value": 840, "unit": "rpm"}
